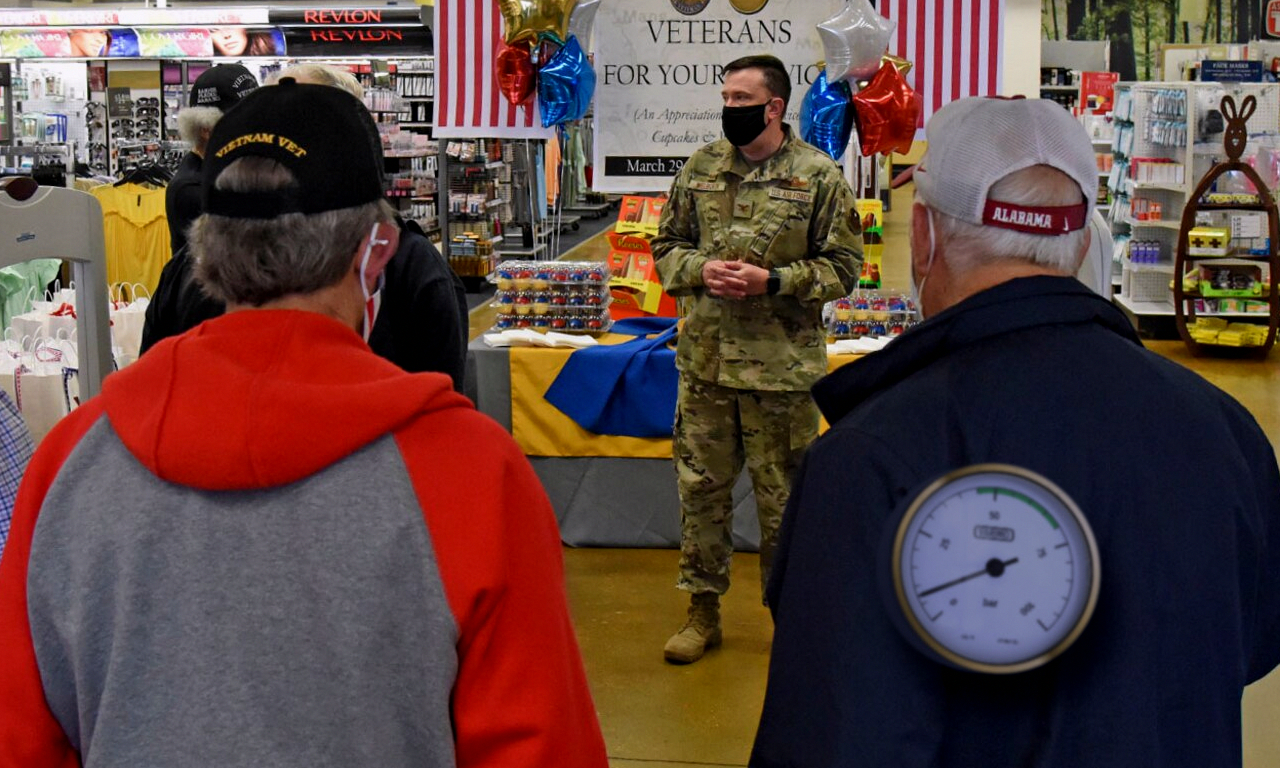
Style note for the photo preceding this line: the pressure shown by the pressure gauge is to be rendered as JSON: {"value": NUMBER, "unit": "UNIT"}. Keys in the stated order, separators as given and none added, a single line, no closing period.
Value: {"value": 7.5, "unit": "bar"}
